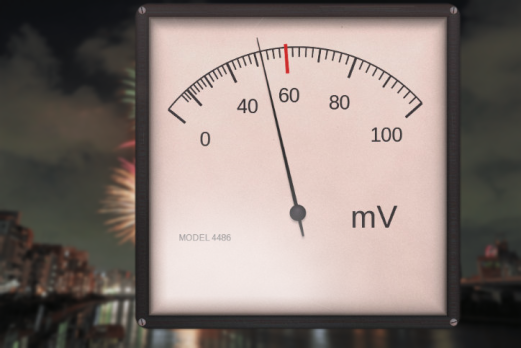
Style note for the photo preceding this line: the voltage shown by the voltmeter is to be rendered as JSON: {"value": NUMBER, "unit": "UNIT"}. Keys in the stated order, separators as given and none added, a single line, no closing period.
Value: {"value": 52, "unit": "mV"}
